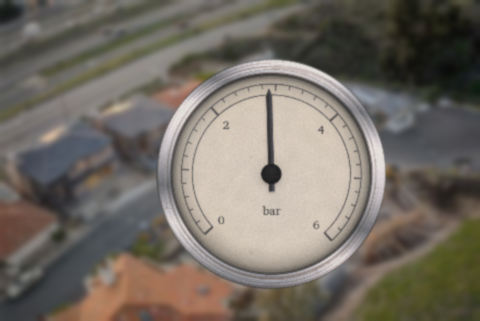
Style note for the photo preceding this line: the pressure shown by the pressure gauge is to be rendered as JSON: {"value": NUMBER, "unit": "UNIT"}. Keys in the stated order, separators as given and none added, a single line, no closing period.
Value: {"value": 2.9, "unit": "bar"}
